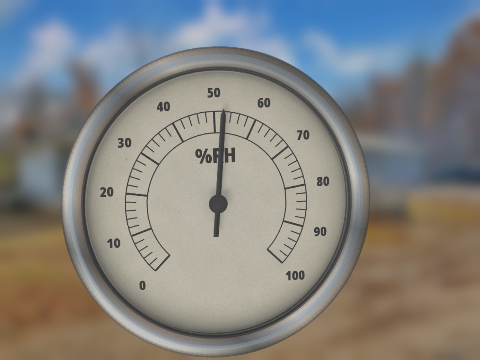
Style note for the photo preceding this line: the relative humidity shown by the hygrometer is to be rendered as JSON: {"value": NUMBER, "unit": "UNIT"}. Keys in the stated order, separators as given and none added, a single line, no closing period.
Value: {"value": 52, "unit": "%"}
